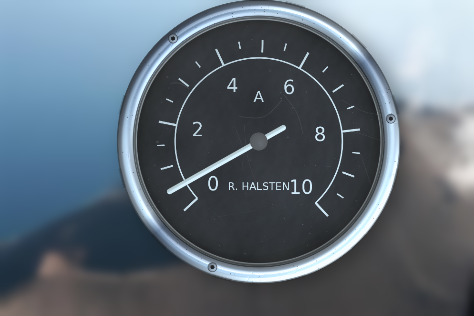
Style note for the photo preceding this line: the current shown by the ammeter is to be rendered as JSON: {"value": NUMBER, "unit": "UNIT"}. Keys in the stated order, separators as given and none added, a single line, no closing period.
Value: {"value": 0.5, "unit": "A"}
